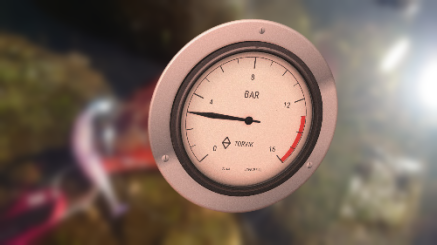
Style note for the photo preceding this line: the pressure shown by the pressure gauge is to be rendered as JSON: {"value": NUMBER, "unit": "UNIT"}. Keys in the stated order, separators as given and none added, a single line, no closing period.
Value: {"value": 3, "unit": "bar"}
